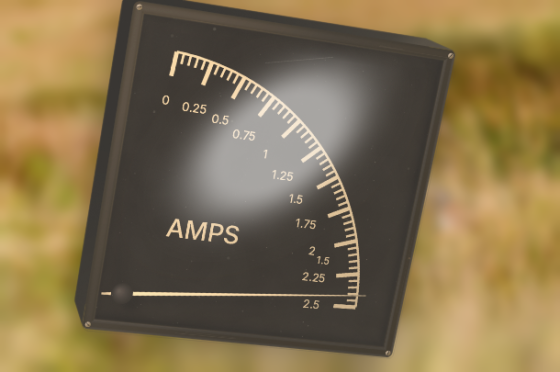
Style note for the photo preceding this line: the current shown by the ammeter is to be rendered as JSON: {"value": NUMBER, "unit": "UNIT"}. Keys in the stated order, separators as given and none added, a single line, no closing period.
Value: {"value": 2.4, "unit": "A"}
